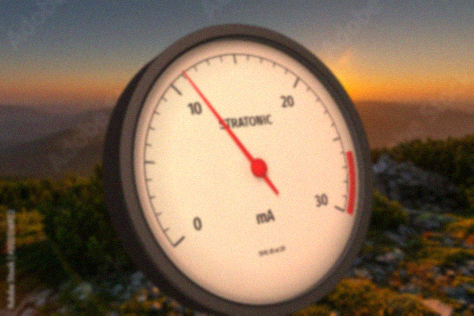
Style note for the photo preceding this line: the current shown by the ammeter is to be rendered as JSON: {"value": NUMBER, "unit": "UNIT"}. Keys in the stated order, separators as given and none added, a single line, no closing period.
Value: {"value": 11, "unit": "mA"}
